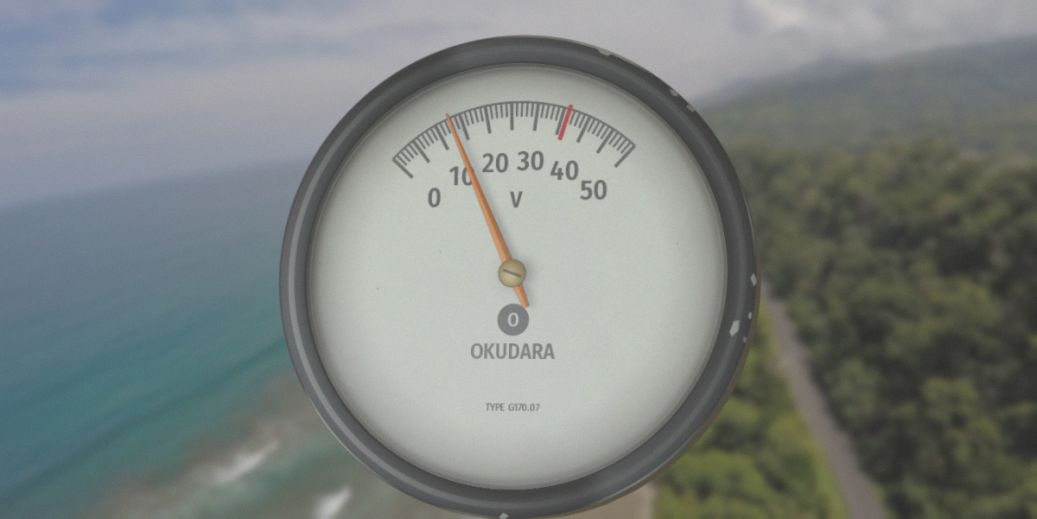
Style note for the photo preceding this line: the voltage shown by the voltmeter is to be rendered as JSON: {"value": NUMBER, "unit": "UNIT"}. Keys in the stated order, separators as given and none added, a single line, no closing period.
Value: {"value": 13, "unit": "V"}
